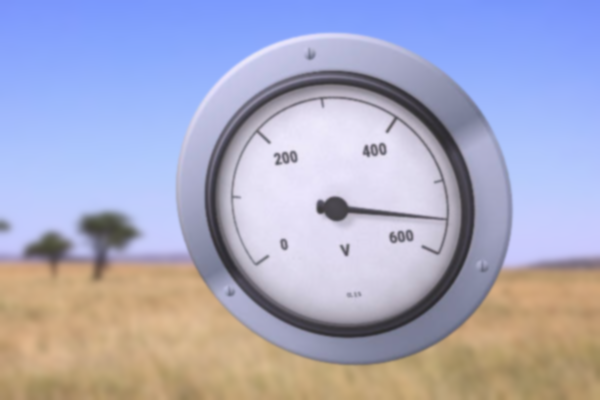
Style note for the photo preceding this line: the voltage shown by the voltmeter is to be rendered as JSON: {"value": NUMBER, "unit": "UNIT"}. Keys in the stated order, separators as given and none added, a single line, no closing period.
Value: {"value": 550, "unit": "V"}
